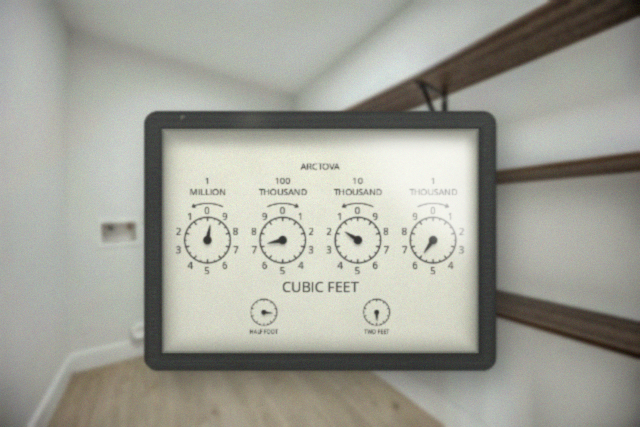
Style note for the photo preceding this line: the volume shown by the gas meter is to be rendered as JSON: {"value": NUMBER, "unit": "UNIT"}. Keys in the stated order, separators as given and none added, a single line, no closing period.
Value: {"value": 971600, "unit": "ft³"}
